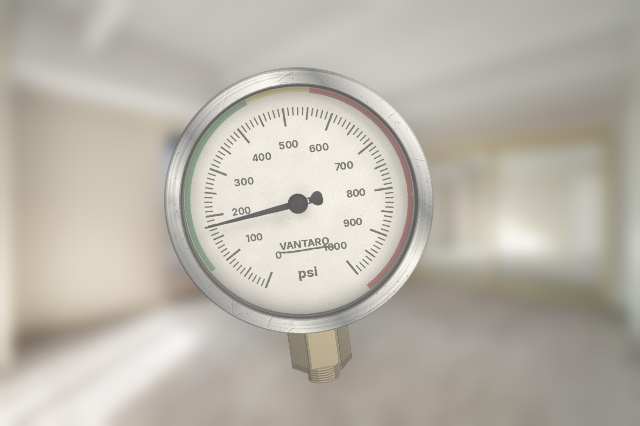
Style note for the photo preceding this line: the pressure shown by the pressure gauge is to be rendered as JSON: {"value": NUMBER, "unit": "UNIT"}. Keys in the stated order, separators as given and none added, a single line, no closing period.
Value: {"value": 180, "unit": "psi"}
